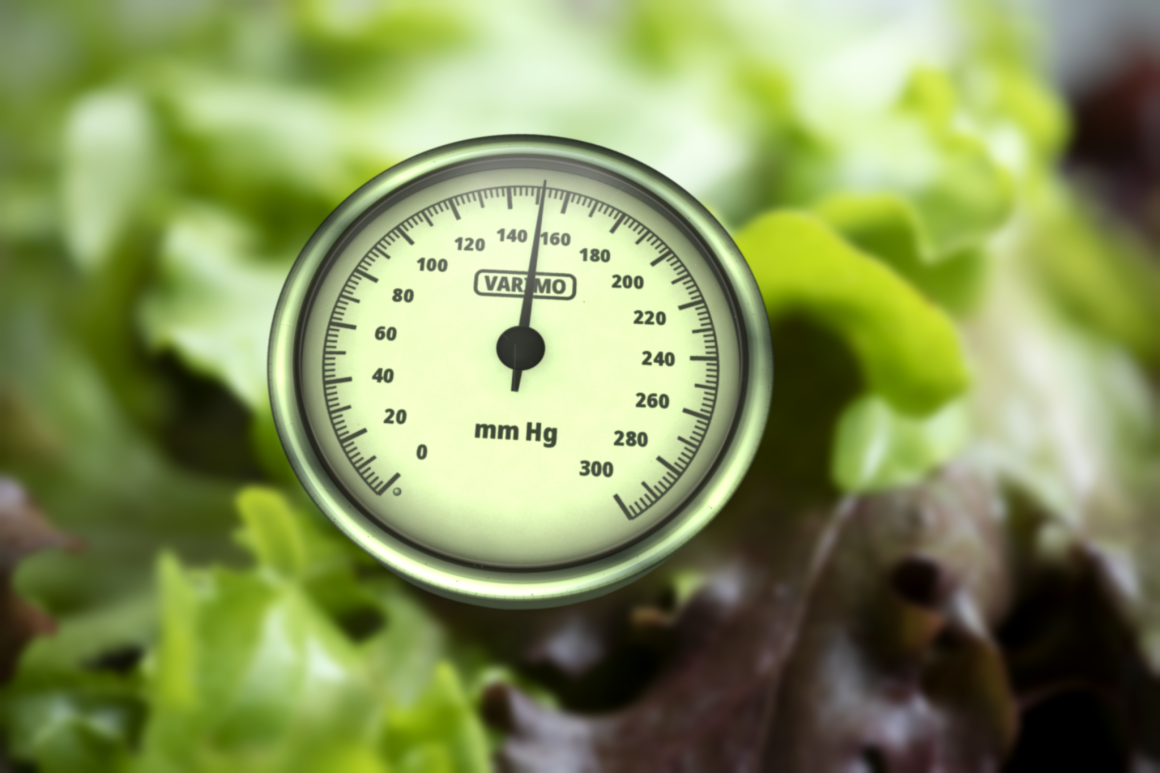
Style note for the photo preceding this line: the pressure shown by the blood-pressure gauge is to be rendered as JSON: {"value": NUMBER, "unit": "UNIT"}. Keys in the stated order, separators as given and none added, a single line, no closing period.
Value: {"value": 152, "unit": "mmHg"}
